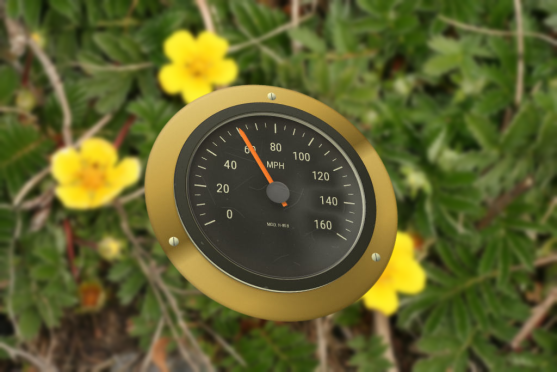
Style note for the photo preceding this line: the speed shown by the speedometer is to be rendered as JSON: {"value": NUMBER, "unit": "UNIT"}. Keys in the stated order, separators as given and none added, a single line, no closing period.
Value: {"value": 60, "unit": "mph"}
